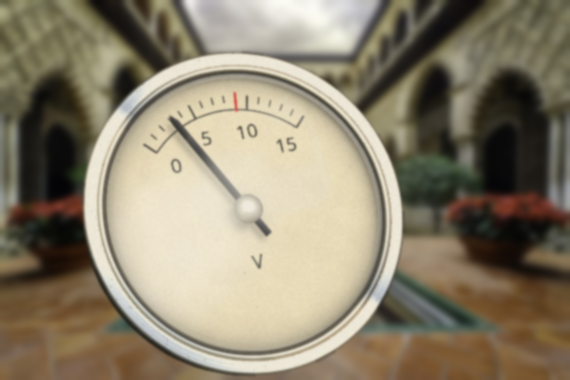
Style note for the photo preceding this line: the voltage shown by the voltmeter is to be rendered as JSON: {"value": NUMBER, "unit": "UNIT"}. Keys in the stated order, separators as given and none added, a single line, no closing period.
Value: {"value": 3, "unit": "V"}
